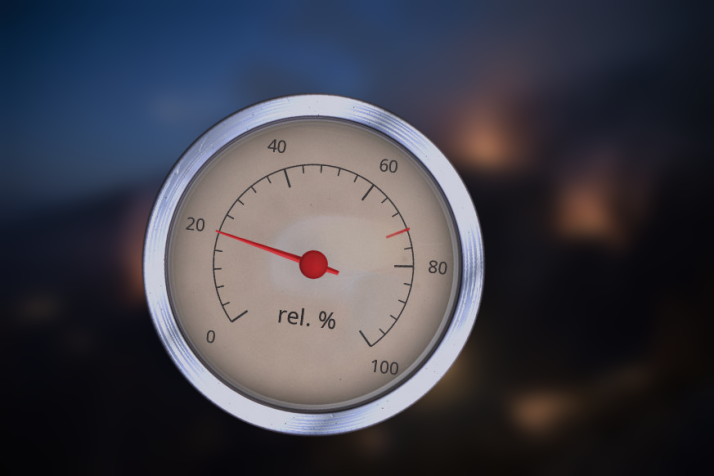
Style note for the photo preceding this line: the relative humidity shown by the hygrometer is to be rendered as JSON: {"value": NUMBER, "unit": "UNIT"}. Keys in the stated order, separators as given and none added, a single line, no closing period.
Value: {"value": 20, "unit": "%"}
